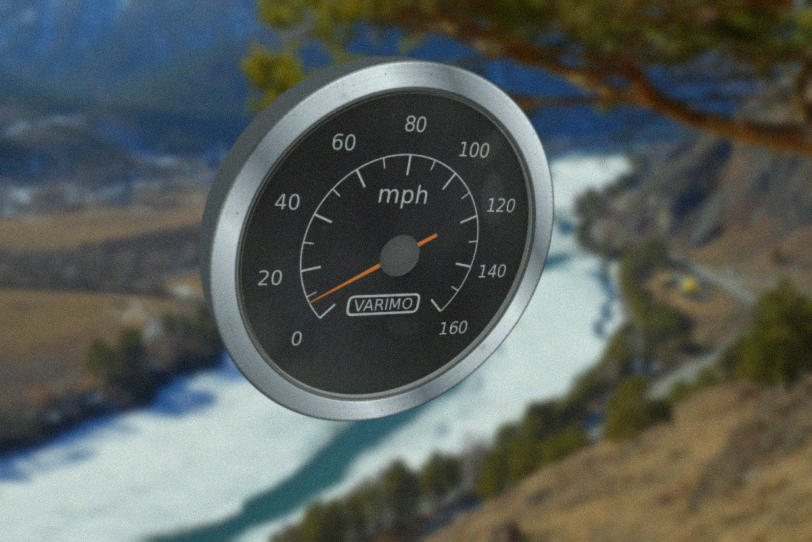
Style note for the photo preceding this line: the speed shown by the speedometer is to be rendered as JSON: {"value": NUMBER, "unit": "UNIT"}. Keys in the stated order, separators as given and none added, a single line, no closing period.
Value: {"value": 10, "unit": "mph"}
